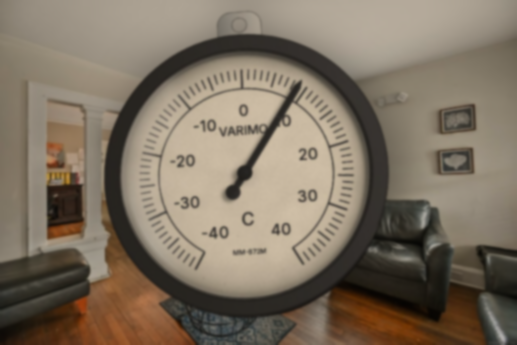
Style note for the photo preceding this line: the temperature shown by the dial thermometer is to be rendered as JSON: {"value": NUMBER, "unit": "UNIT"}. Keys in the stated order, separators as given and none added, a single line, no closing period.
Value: {"value": 9, "unit": "°C"}
